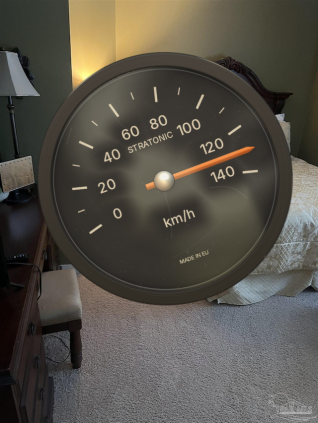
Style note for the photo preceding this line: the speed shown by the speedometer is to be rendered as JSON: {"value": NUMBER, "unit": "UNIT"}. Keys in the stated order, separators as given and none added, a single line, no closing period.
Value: {"value": 130, "unit": "km/h"}
